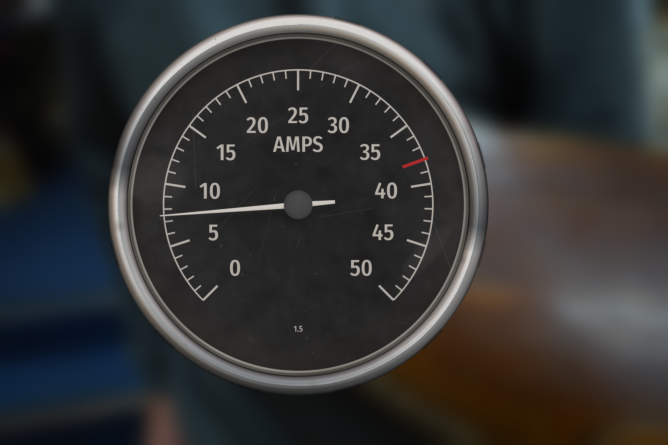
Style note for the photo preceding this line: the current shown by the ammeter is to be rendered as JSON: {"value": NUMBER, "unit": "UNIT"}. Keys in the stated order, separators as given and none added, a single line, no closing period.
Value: {"value": 7.5, "unit": "A"}
